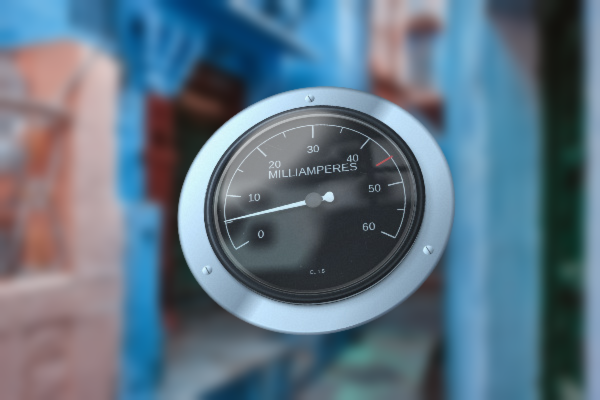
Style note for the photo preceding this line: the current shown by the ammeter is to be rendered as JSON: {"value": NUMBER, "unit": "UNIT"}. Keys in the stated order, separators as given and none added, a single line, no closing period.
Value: {"value": 5, "unit": "mA"}
